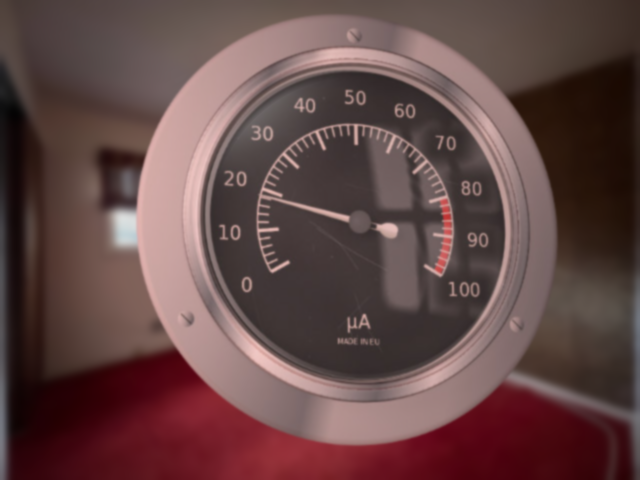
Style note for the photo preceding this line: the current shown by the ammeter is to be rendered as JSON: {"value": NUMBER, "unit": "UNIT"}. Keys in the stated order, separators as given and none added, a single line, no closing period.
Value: {"value": 18, "unit": "µA"}
